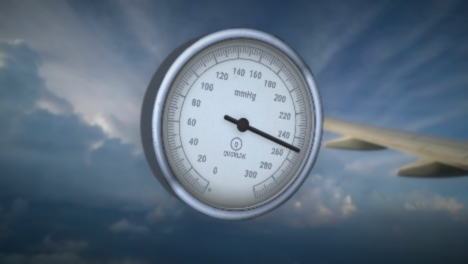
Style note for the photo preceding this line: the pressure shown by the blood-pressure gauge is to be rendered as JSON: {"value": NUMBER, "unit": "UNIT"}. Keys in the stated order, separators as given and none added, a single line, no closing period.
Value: {"value": 250, "unit": "mmHg"}
